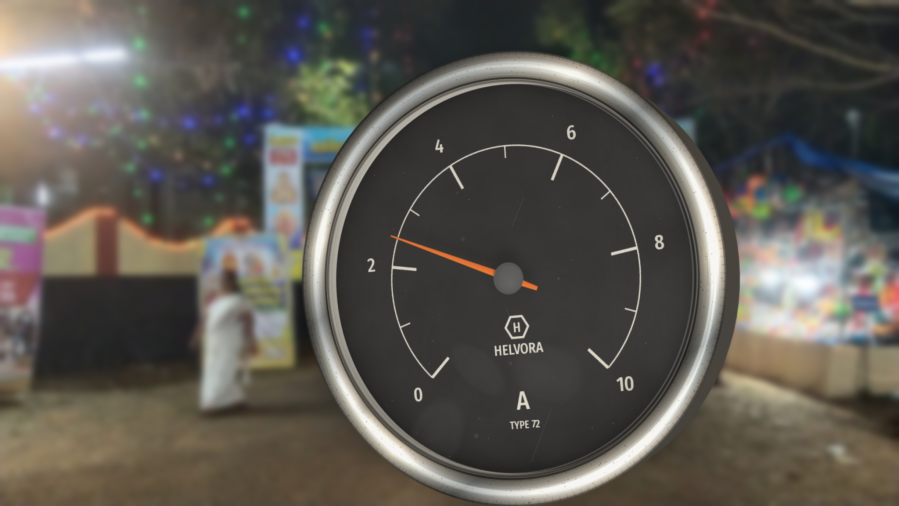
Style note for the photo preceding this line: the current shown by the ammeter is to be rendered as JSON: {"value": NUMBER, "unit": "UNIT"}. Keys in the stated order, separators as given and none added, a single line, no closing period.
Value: {"value": 2.5, "unit": "A"}
